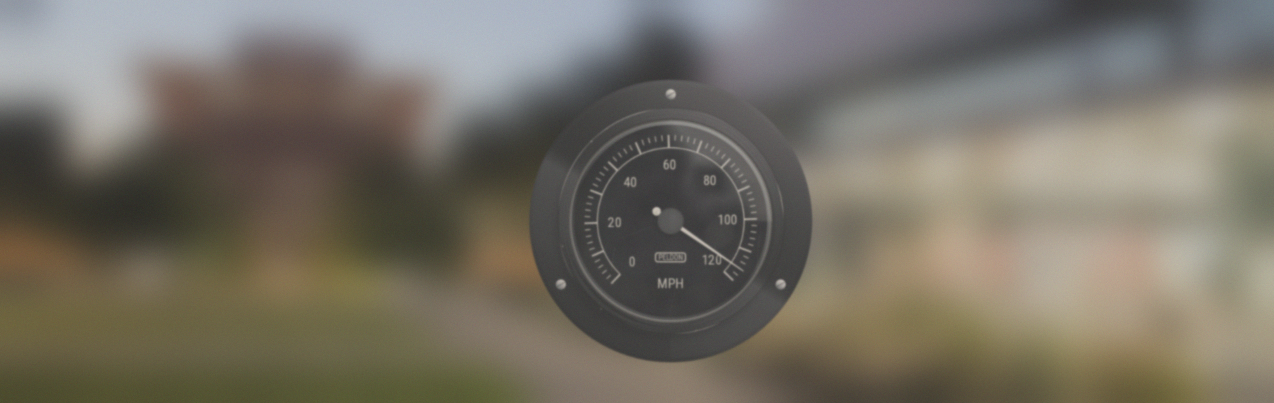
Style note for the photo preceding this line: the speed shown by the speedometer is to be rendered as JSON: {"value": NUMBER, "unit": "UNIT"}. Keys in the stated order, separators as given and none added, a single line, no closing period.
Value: {"value": 116, "unit": "mph"}
